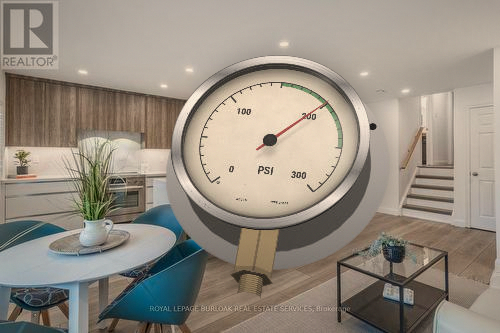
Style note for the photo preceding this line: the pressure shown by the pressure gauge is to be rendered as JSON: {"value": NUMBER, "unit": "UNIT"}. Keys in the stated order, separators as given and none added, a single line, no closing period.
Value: {"value": 200, "unit": "psi"}
